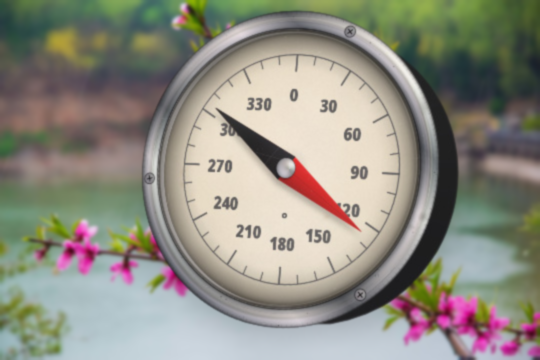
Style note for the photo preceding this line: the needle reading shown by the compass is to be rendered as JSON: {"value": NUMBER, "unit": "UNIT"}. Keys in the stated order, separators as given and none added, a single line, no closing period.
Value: {"value": 125, "unit": "°"}
